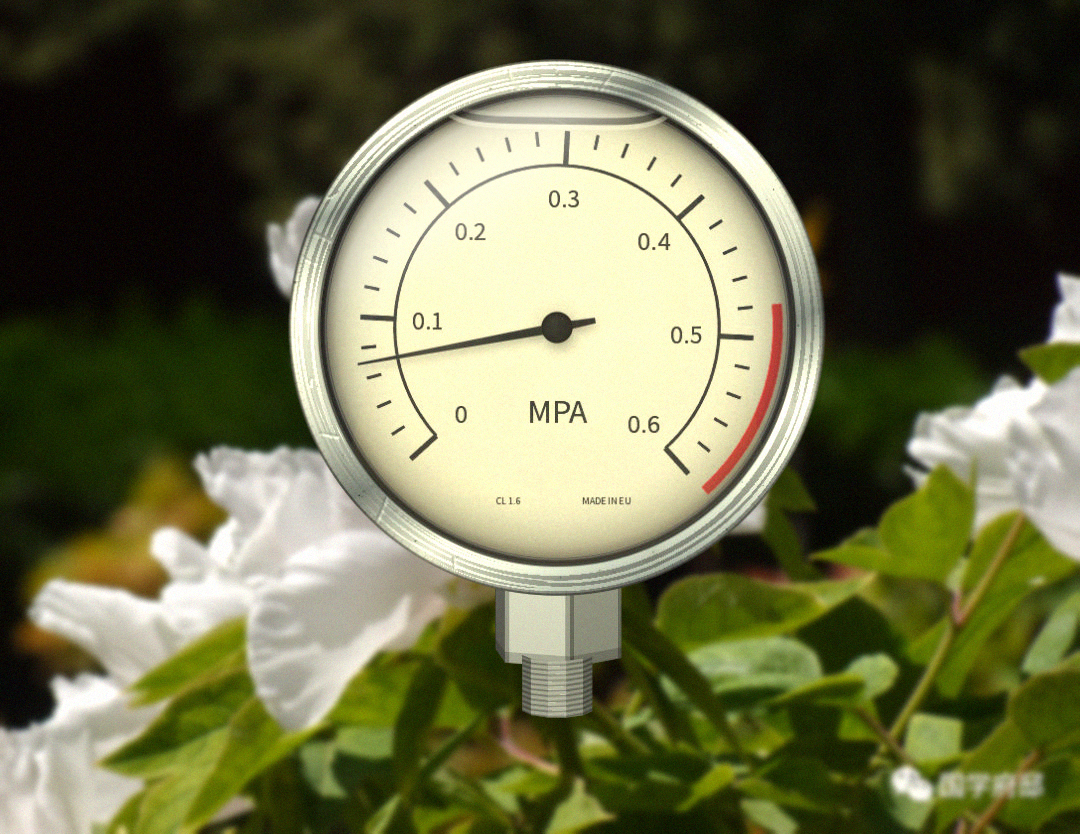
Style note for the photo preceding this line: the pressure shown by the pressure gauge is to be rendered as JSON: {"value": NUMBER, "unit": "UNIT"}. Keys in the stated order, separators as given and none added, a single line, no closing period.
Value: {"value": 0.07, "unit": "MPa"}
